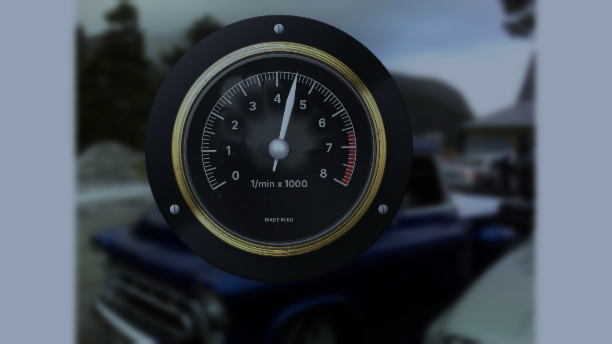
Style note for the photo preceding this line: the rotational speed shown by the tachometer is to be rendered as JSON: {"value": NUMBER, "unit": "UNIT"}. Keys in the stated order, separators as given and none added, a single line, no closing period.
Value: {"value": 4500, "unit": "rpm"}
